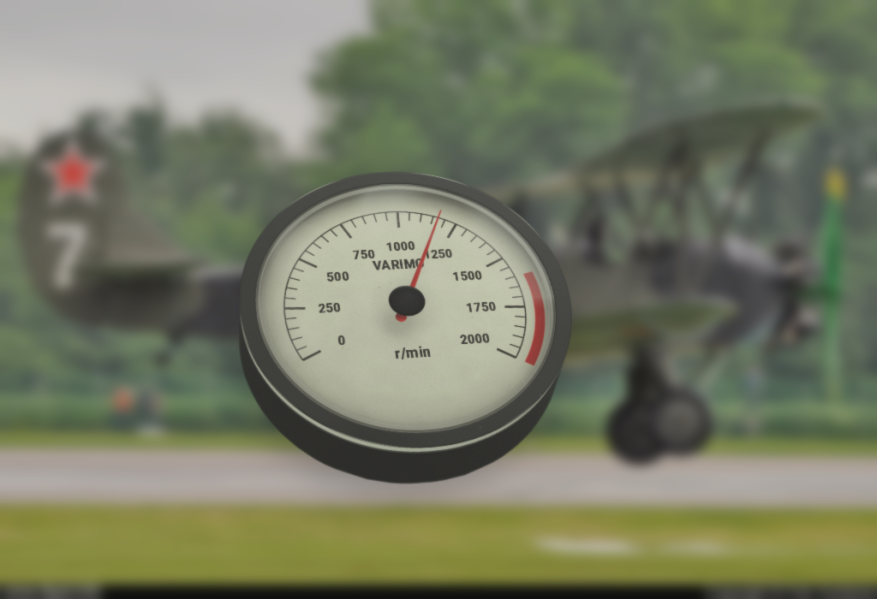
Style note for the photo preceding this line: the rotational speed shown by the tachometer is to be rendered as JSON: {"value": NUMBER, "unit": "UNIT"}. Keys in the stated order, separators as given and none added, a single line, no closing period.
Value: {"value": 1175, "unit": "rpm"}
